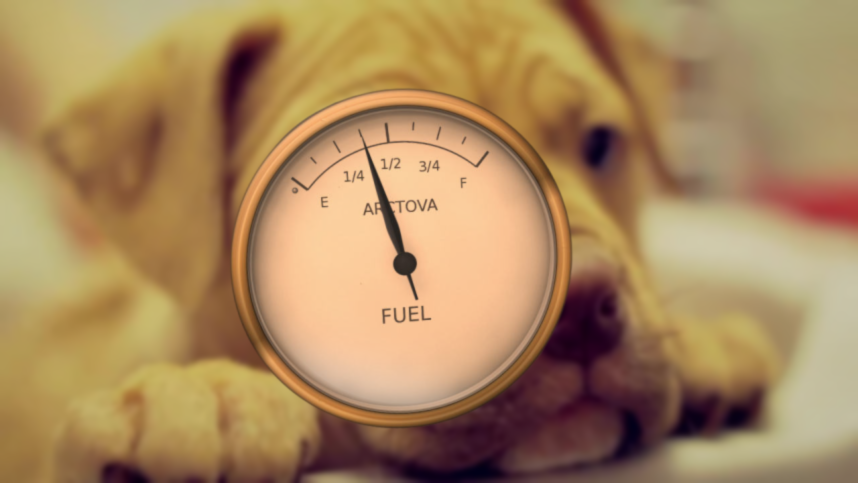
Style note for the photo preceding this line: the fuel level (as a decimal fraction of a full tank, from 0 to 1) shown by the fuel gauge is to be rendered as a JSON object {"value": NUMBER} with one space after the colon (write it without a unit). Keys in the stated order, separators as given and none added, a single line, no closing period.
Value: {"value": 0.375}
